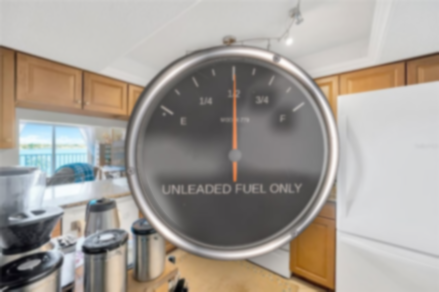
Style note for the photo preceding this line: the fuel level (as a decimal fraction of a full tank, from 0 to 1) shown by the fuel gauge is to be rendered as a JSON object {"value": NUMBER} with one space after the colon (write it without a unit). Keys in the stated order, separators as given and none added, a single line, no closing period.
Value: {"value": 0.5}
